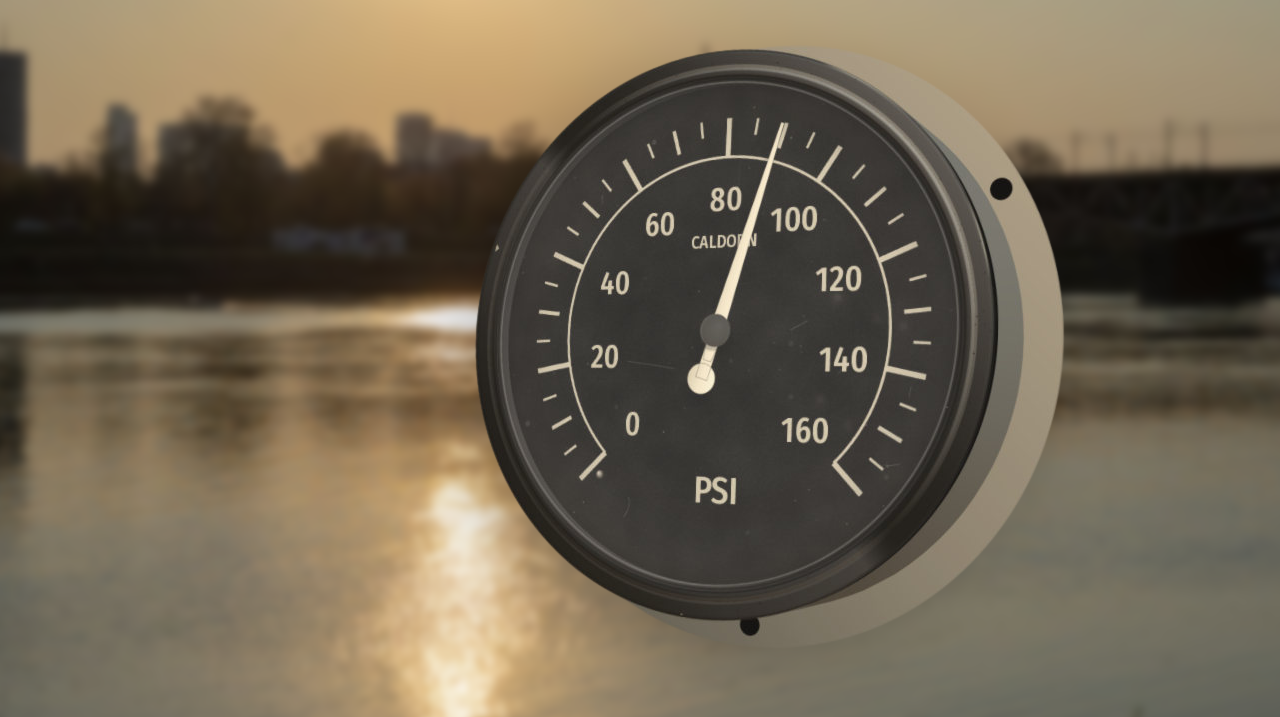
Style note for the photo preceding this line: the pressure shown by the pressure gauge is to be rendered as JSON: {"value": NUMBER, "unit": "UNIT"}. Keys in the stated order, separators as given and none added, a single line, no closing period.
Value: {"value": 90, "unit": "psi"}
